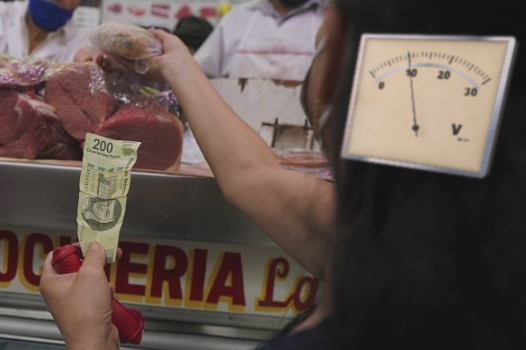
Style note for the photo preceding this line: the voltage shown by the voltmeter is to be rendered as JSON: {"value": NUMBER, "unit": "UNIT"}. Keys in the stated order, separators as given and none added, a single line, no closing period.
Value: {"value": 10, "unit": "V"}
